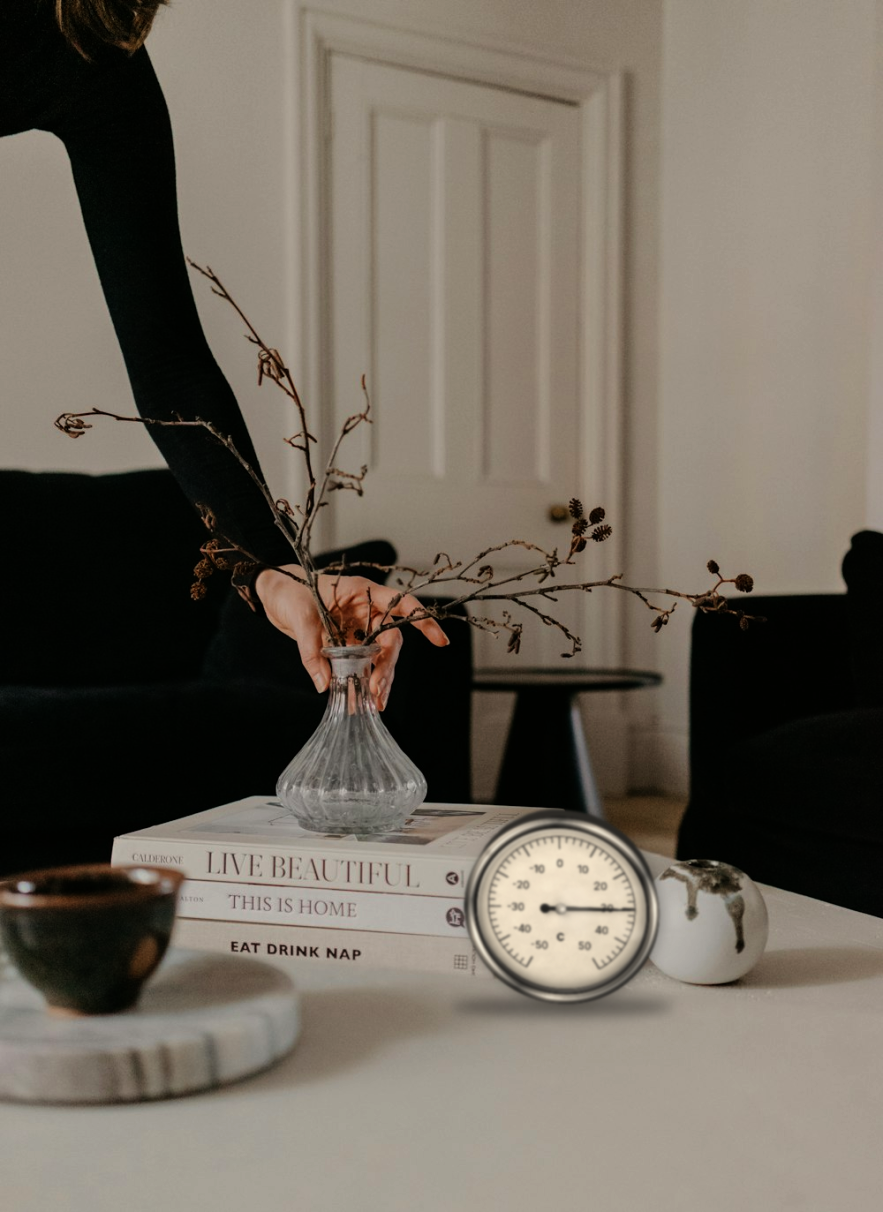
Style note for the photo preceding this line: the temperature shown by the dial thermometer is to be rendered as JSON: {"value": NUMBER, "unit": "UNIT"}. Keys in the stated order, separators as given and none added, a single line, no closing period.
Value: {"value": 30, "unit": "°C"}
